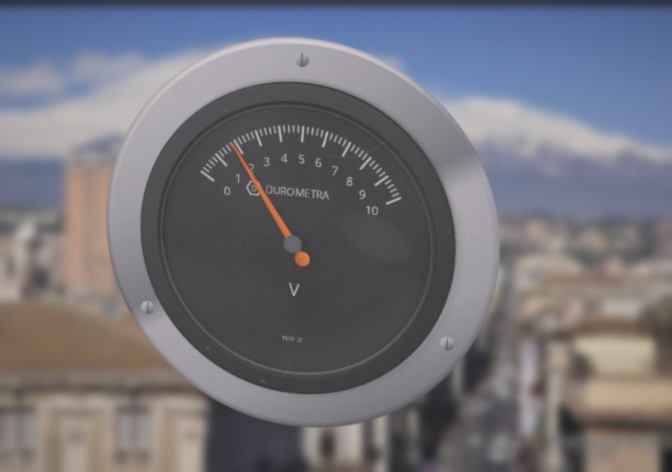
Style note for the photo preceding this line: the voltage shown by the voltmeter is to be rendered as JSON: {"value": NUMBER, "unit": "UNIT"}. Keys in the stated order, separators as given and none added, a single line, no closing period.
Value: {"value": 2, "unit": "V"}
